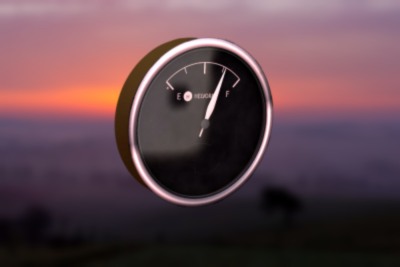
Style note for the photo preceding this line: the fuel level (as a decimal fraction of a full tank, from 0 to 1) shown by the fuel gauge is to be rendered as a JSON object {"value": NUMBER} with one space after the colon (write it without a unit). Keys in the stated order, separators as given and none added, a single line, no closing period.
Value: {"value": 0.75}
